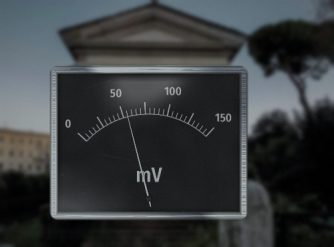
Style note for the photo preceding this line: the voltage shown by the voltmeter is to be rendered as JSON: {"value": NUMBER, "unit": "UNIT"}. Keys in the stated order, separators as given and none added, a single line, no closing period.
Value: {"value": 55, "unit": "mV"}
